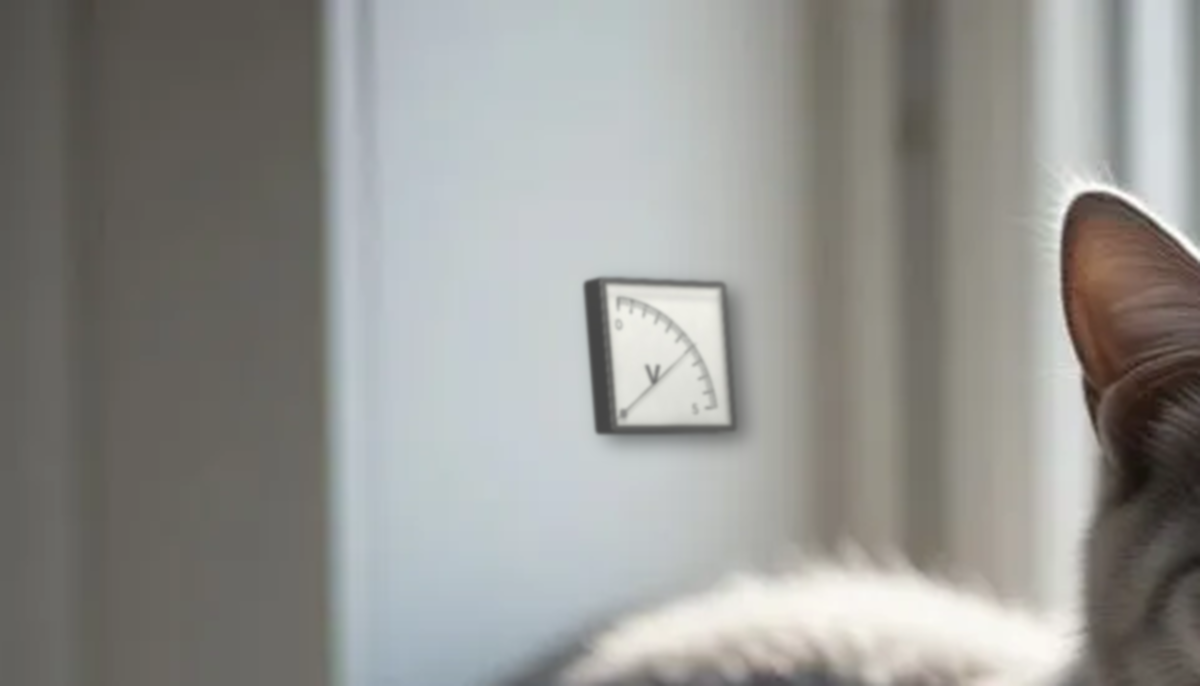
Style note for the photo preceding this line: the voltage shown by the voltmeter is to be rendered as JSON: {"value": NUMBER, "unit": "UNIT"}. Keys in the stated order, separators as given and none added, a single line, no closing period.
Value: {"value": 3, "unit": "V"}
